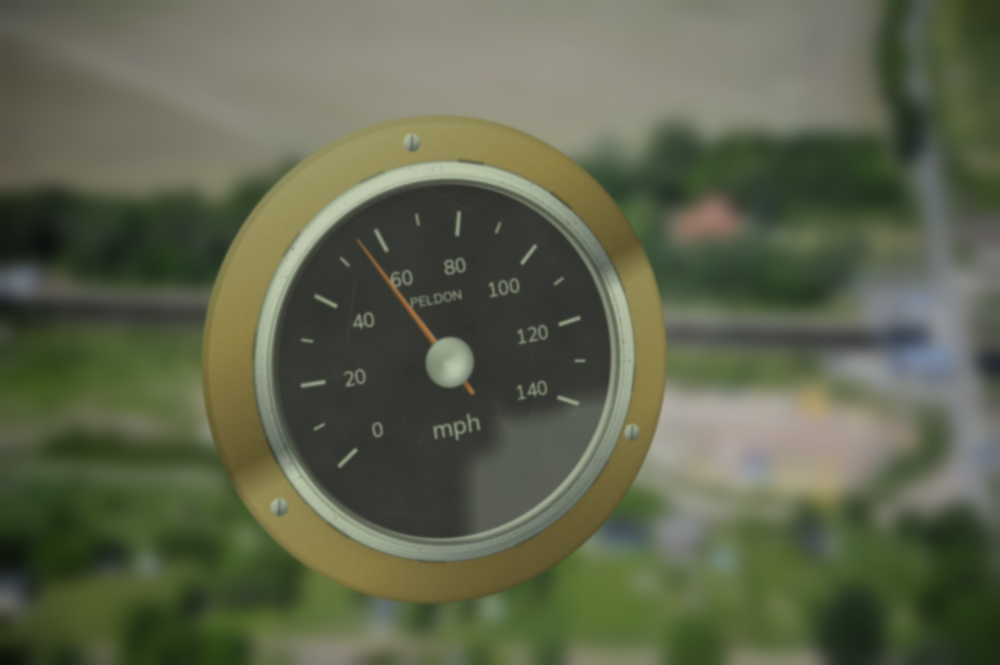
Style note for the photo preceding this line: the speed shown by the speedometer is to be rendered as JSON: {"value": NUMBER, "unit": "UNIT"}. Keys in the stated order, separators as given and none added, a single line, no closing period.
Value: {"value": 55, "unit": "mph"}
